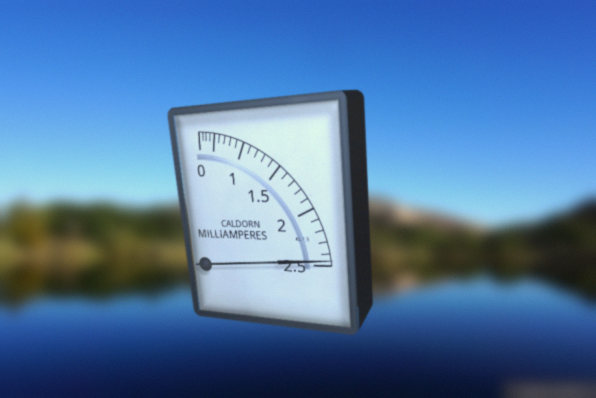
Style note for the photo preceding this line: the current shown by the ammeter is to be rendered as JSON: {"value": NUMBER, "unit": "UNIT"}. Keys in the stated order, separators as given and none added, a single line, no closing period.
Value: {"value": 2.45, "unit": "mA"}
